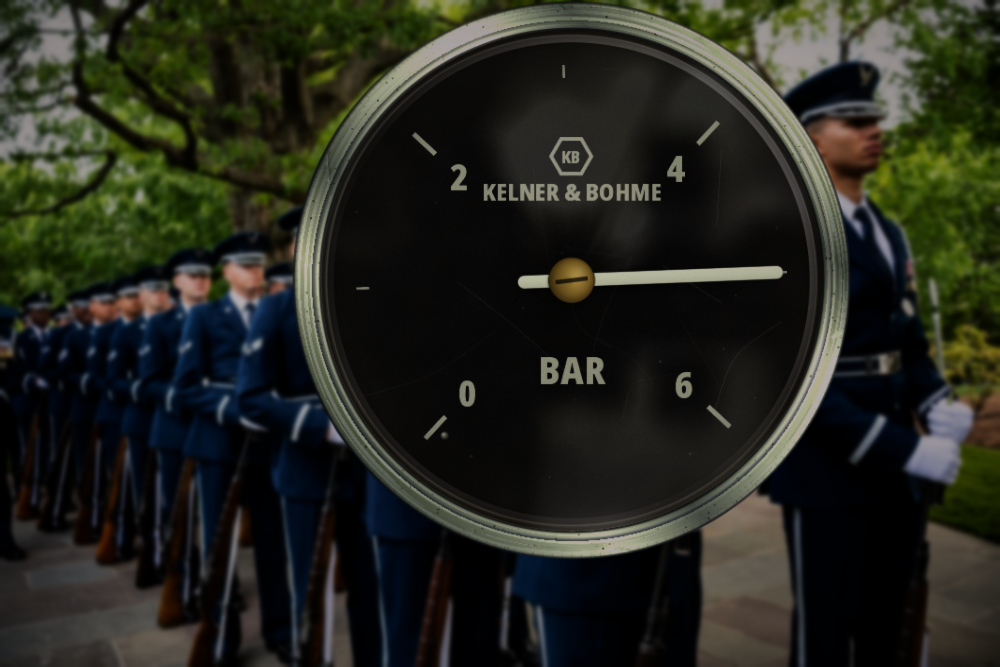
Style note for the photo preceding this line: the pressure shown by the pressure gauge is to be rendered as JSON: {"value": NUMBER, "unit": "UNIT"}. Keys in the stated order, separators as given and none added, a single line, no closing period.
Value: {"value": 5, "unit": "bar"}
